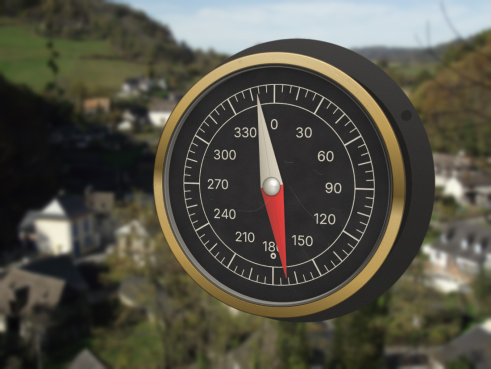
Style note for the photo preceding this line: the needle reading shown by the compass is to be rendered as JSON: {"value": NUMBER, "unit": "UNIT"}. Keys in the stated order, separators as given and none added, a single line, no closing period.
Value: {"value": 170, "unit": "°"}
